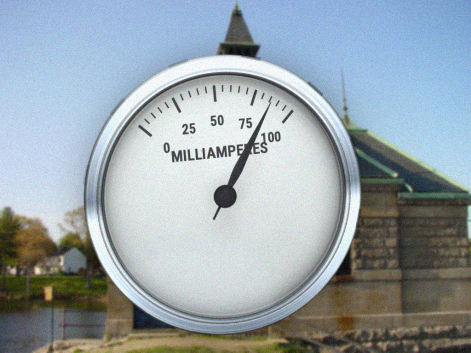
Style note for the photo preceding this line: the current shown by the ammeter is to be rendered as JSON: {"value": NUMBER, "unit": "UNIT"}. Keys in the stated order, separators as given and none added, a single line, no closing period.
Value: {"value": 85, "unit": "mA"}
